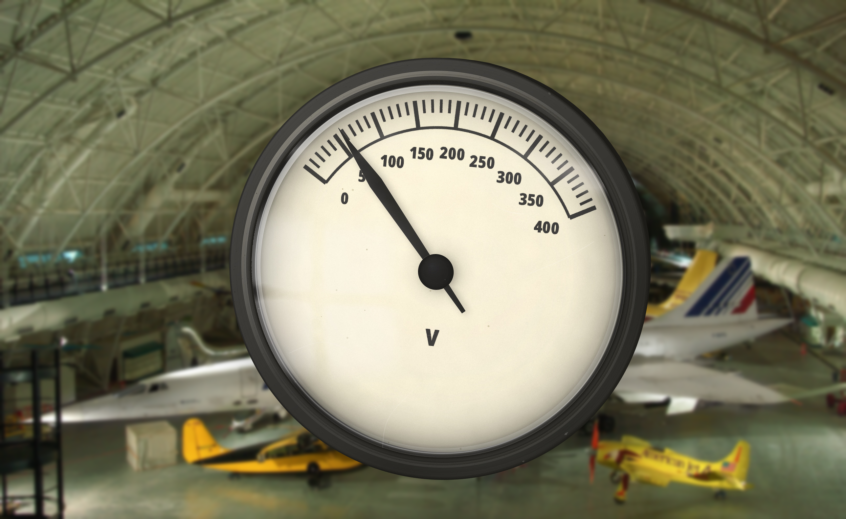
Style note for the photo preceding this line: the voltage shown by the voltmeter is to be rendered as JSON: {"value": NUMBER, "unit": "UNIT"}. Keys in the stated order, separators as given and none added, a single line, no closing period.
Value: {"value": 60, "unit": "V"}
